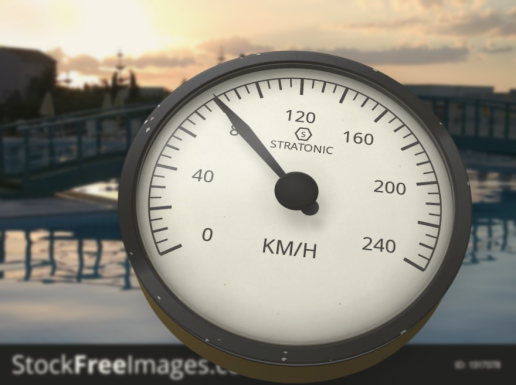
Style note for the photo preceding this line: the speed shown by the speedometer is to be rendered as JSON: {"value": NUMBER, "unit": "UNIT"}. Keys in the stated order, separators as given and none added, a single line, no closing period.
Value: {"value": 80, "unit": "km/h"}
